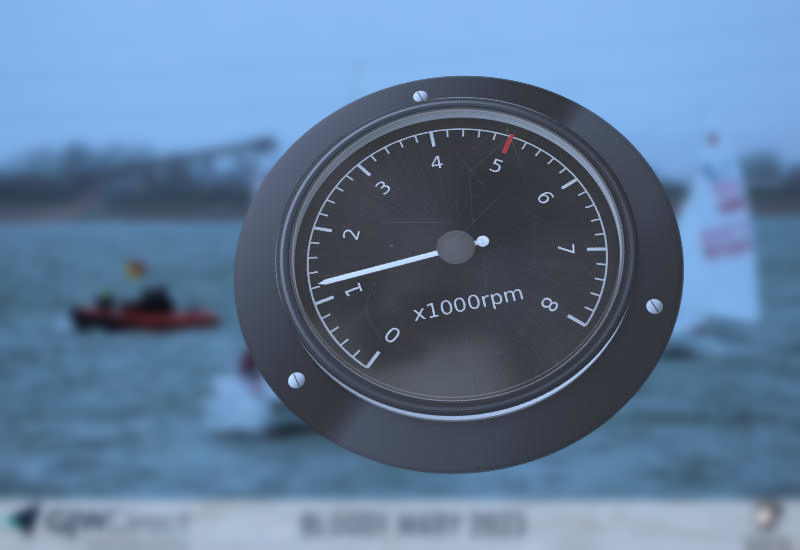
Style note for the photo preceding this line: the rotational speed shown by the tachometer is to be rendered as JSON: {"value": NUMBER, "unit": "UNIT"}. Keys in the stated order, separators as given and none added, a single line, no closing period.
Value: {"value": 1200, "unit": "rpm"}
